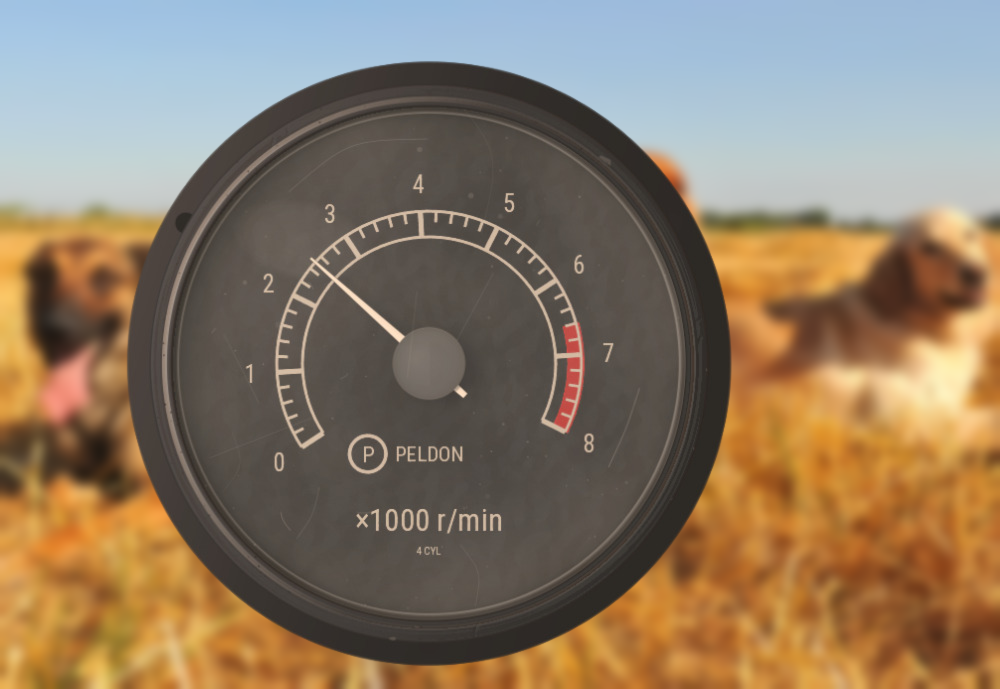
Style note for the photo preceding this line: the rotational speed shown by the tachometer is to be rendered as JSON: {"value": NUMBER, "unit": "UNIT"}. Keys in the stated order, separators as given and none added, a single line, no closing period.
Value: {"value": 2500, "unit": "rpm"}
